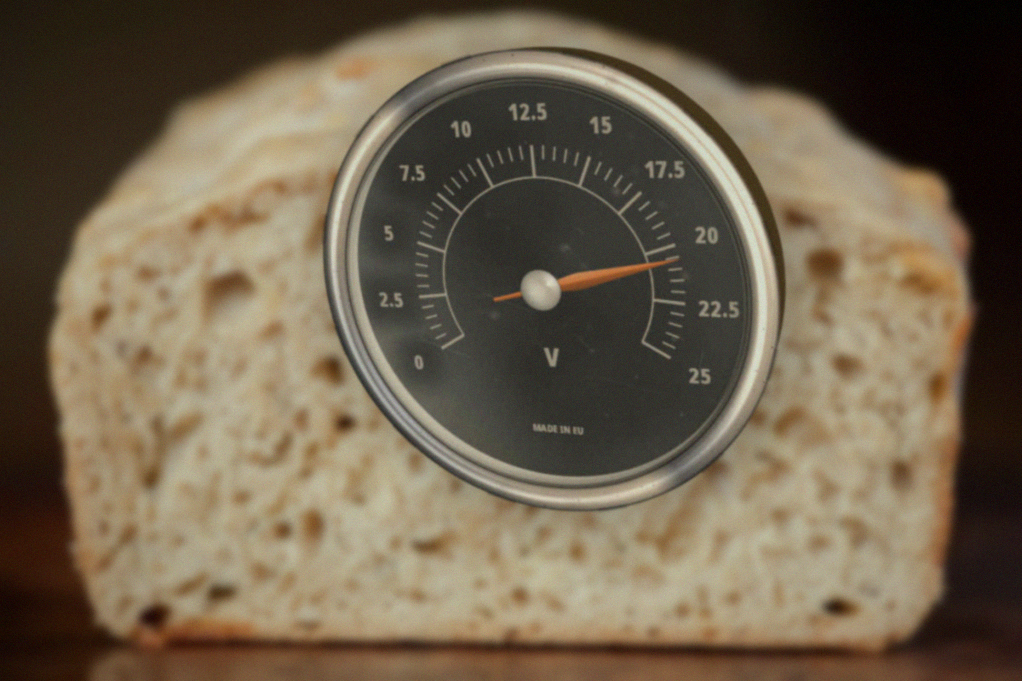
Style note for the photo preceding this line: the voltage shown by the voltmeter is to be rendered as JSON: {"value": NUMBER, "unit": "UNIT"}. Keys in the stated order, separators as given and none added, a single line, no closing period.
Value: {"value": 20.5, "unit": "V"}
